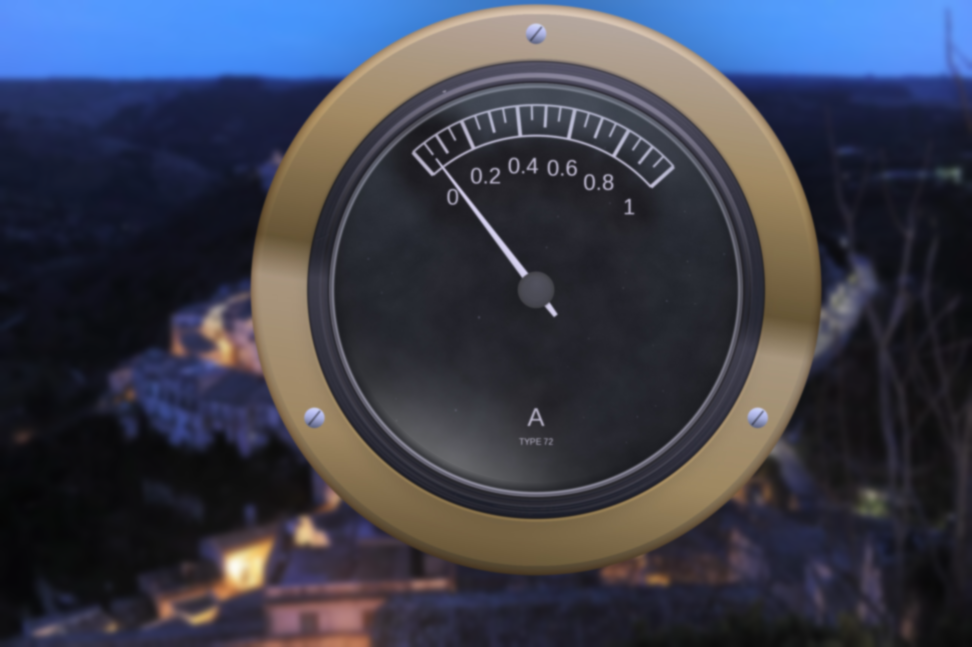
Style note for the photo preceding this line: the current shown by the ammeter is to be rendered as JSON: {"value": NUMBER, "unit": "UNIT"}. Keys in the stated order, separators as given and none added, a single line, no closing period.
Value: {"value": 0.05, "unit": "A"}
